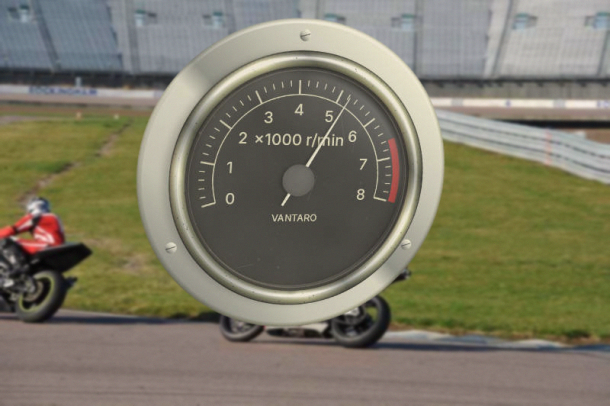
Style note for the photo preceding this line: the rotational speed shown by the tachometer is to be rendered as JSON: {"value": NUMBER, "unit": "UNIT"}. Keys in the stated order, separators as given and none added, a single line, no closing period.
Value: {"value": 5200, "unit": "rpm"}
